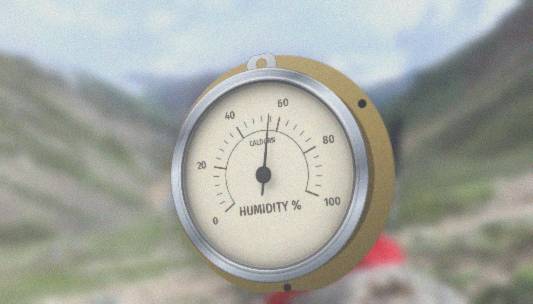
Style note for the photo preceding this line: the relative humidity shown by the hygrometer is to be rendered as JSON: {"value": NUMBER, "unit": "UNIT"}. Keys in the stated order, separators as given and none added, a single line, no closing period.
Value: {"value": 56, "unit": "%"}
